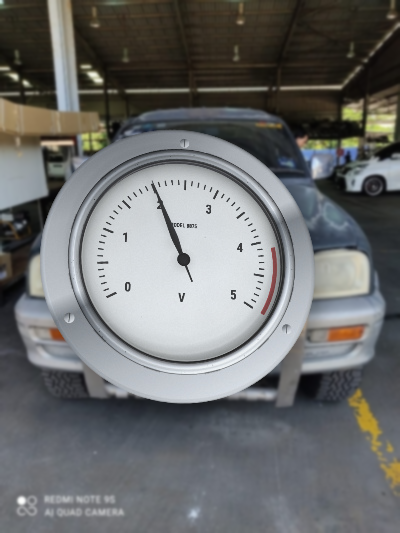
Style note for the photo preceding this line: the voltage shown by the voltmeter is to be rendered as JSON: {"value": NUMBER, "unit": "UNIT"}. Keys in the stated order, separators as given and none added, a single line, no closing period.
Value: {"value": 2, "unit": "V"}
